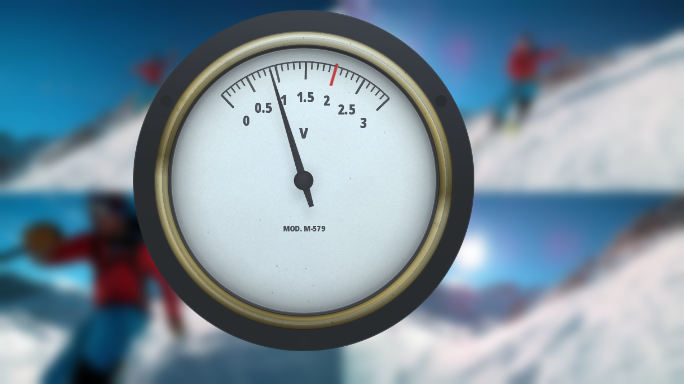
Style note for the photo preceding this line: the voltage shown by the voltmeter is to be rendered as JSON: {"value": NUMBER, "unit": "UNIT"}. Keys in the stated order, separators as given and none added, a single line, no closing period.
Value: {"value": 0.9, "unit": "V"}
